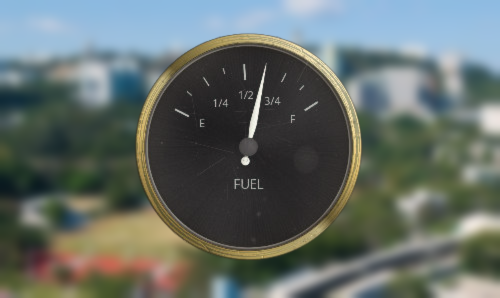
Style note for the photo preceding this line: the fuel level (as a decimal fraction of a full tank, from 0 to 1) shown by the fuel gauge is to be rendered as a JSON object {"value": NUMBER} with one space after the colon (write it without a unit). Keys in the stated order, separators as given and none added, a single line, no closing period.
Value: {"value": 0.625}
